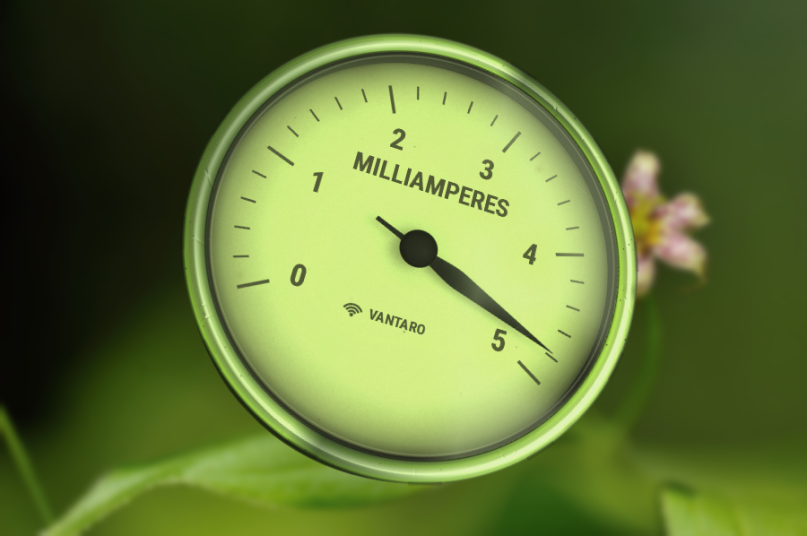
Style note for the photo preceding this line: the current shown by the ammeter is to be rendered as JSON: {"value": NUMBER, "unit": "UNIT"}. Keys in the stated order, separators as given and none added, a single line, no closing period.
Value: {"value": 4.8, "unit": "mA"}
